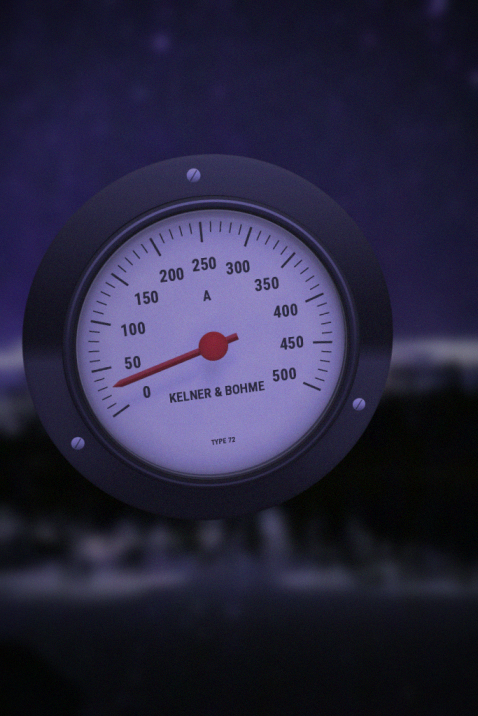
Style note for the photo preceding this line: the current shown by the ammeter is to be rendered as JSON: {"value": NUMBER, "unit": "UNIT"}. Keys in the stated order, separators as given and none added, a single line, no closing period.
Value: {"value": 30, "unit": "A"}
